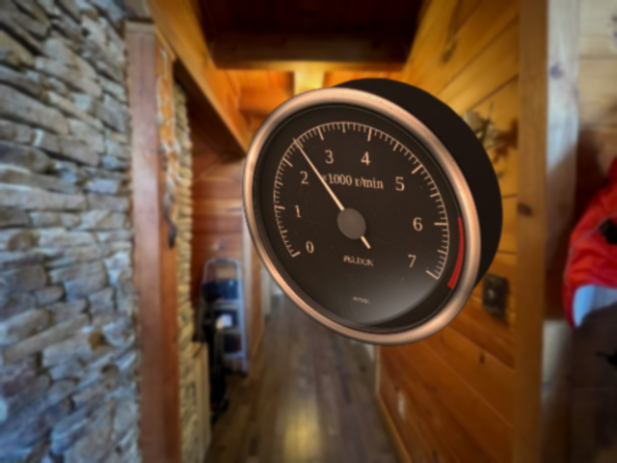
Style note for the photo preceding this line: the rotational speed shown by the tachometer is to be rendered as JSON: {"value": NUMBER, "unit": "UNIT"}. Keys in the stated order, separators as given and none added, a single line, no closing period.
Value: {"value": 2500, "unit": "rpm"}
